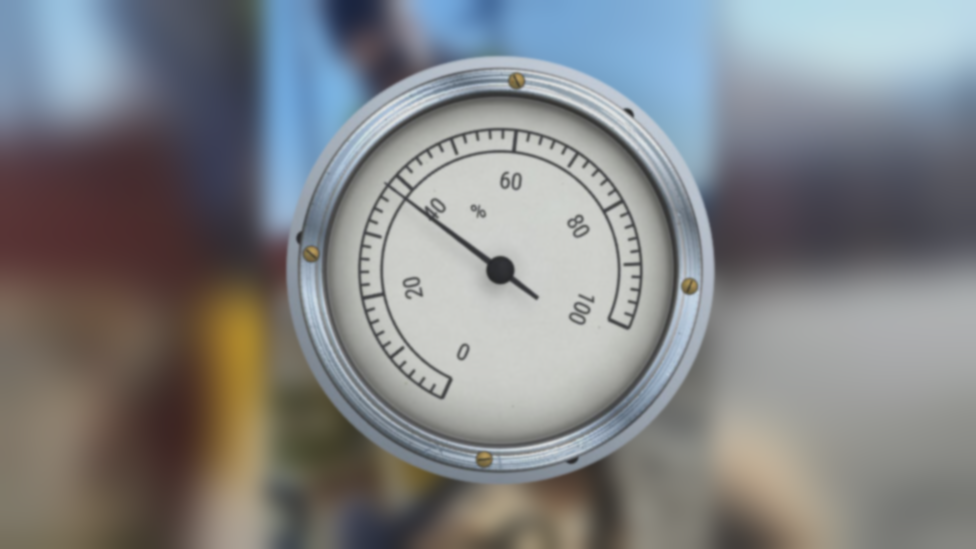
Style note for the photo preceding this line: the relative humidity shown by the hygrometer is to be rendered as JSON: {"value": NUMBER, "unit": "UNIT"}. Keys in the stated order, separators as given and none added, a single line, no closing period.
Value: {"value": 38, "unit": "%"}
